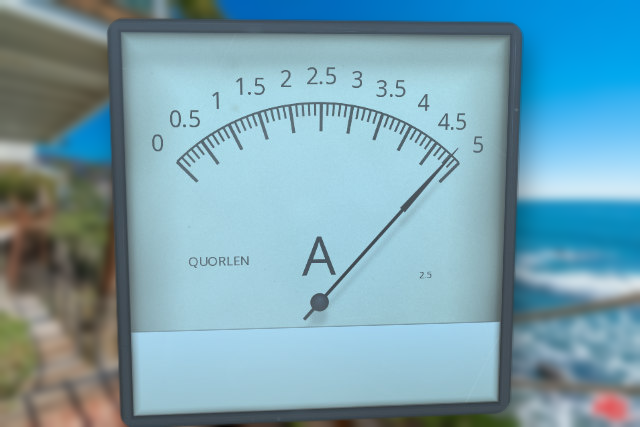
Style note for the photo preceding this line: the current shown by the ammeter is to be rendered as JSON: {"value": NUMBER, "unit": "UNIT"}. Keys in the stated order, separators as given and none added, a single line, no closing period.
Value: {"value": 4.8, "unit": "A"}
